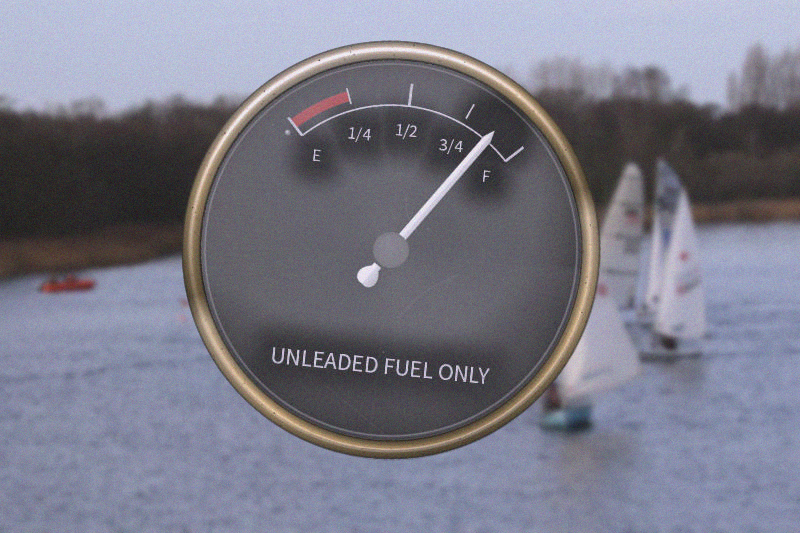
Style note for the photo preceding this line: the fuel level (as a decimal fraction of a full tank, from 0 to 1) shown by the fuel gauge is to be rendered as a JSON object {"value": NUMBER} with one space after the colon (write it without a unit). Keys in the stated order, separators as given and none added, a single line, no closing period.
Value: {"value": 0.875}
